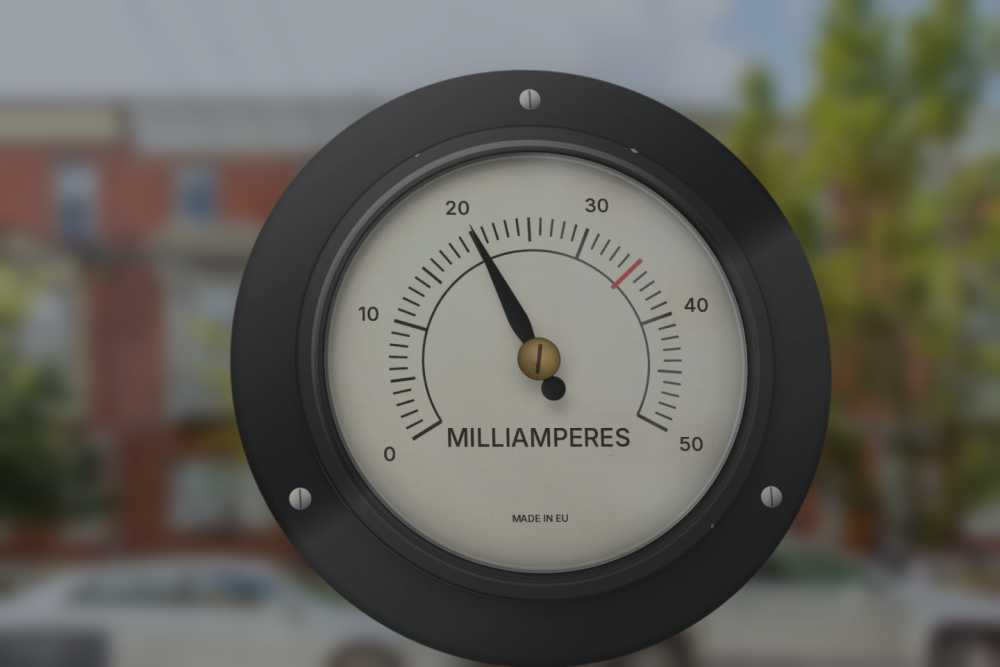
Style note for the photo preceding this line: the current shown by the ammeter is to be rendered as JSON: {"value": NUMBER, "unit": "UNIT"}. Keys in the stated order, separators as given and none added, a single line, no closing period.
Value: {"value": 20, "unit": "mA"}
